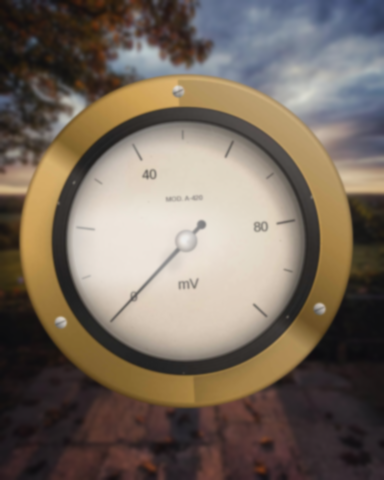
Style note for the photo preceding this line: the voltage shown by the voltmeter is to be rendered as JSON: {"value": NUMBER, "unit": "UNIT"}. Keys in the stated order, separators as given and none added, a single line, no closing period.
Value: {"value": 0, "unit": "mV"}
